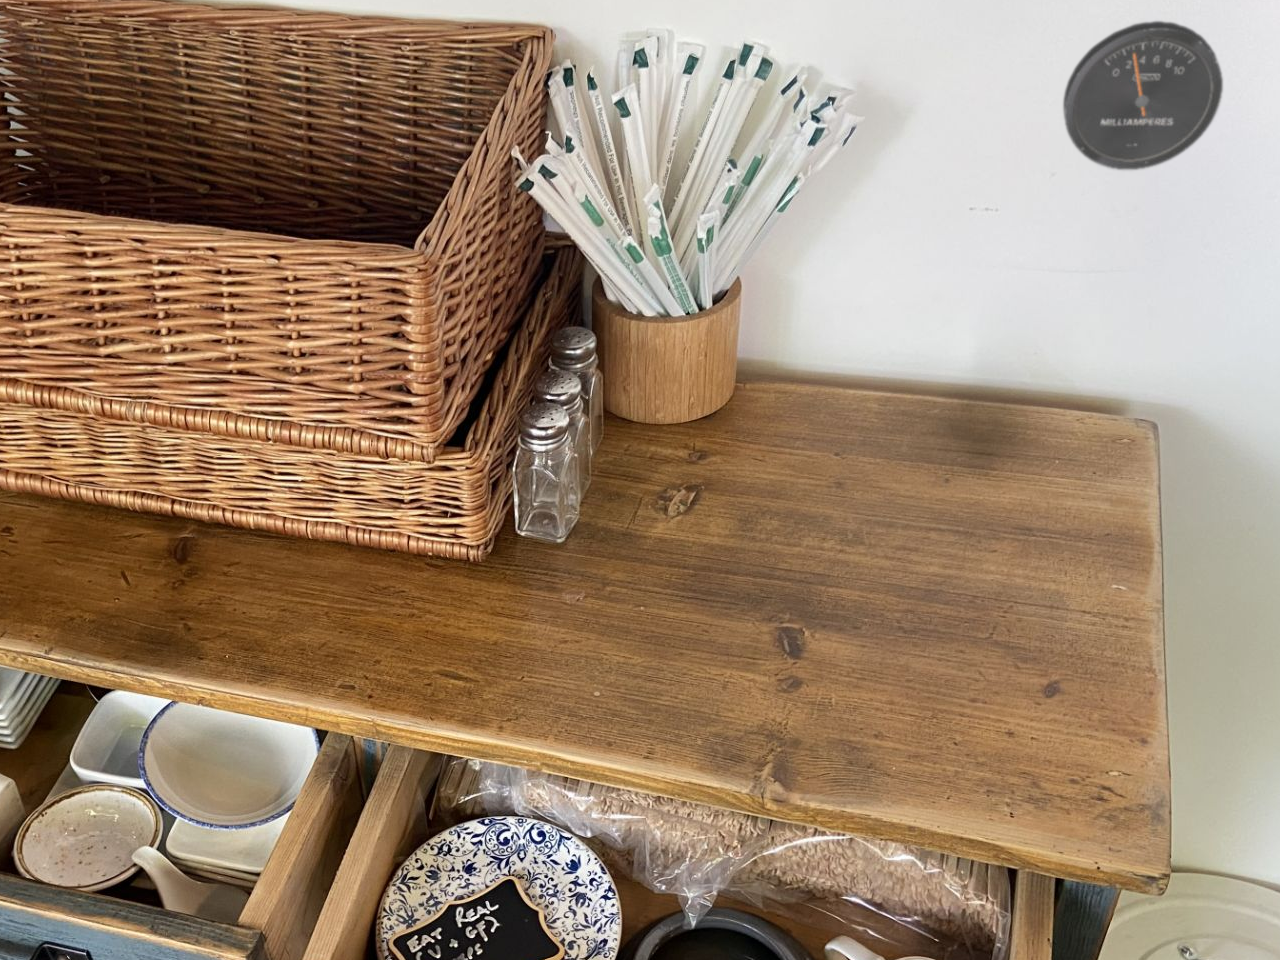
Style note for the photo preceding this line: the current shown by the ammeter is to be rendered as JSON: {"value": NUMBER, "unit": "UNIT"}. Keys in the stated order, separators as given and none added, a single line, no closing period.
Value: {"value": 3, "unit": "mA"}
